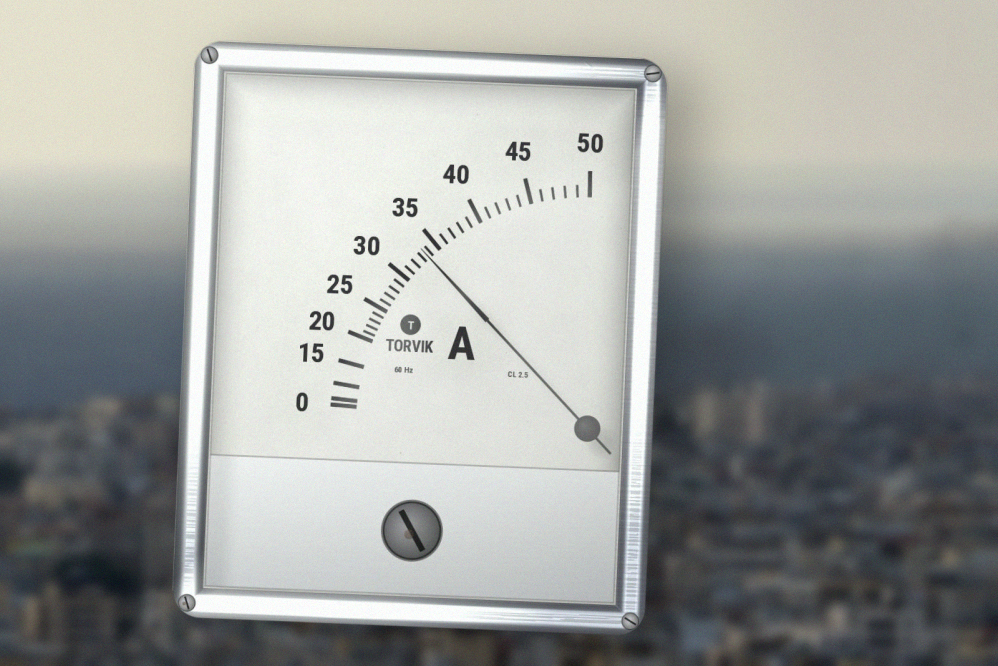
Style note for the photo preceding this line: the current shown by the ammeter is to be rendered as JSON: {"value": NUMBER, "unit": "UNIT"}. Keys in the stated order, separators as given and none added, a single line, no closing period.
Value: {"value": 33.5, "unit": "A"}
